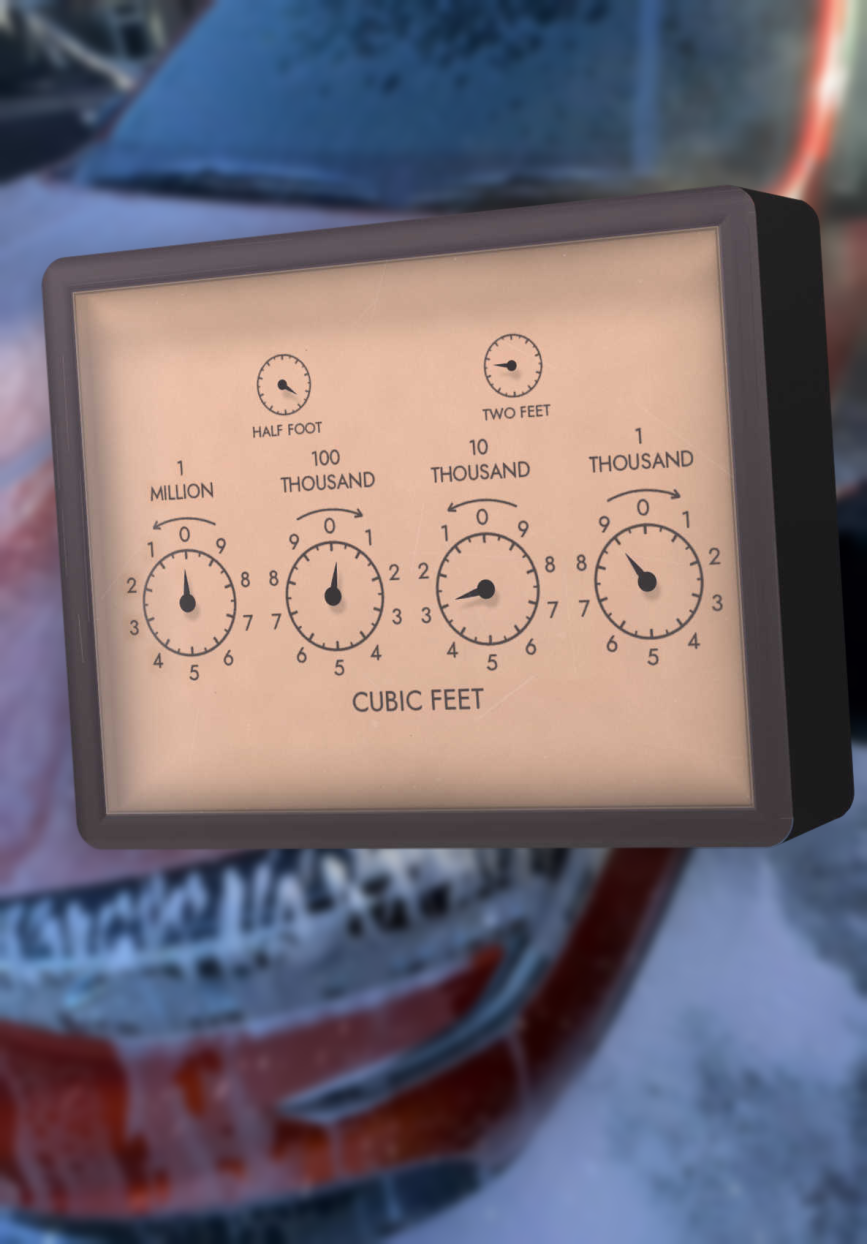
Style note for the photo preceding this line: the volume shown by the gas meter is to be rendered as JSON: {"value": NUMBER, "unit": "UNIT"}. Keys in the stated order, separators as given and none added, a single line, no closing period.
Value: {"value": 2900, "unit": "ft³"}
